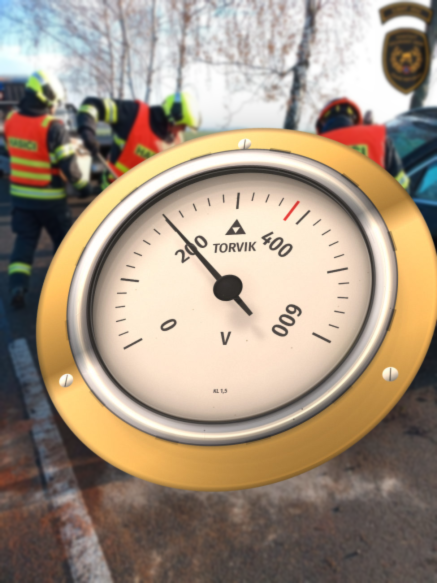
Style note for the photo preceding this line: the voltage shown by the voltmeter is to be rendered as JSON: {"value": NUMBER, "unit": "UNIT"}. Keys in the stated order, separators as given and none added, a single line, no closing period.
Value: {"value": 200, "unit": "V"}
